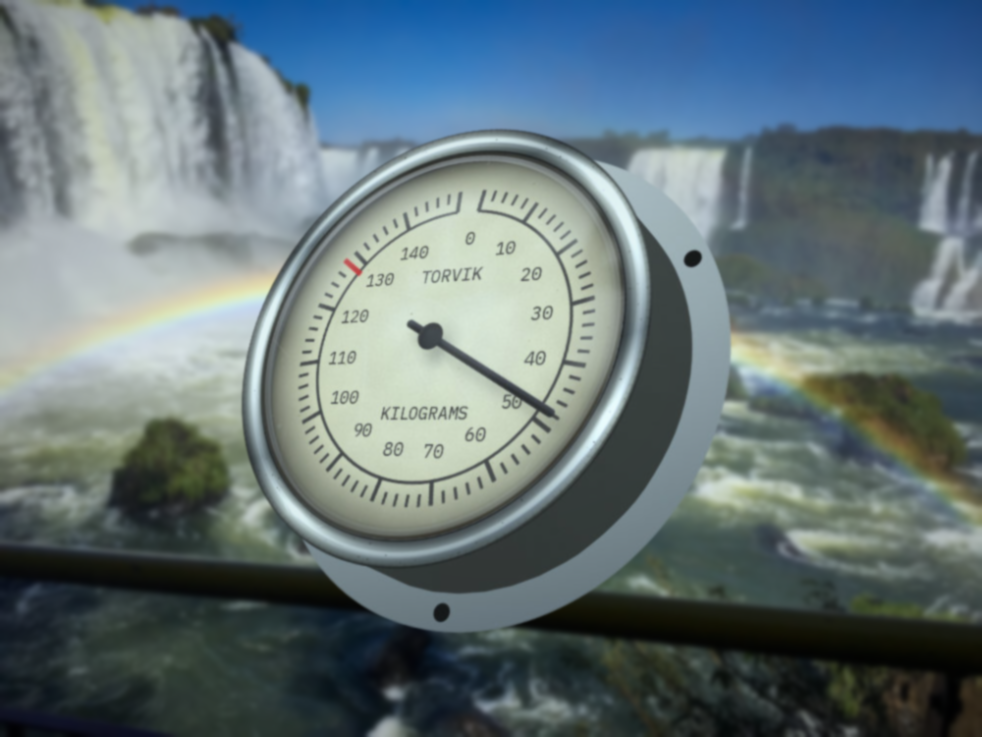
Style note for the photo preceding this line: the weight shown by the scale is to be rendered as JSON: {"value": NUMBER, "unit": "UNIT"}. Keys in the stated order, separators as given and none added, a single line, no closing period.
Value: {"value": 48, "unit": "kg"}
